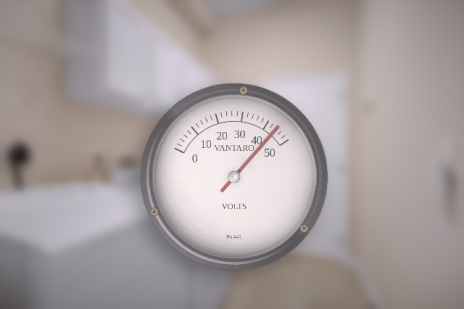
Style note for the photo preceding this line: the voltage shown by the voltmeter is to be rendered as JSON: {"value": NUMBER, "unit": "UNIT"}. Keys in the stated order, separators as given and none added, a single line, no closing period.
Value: {"value": 44, "unit": "V"}
